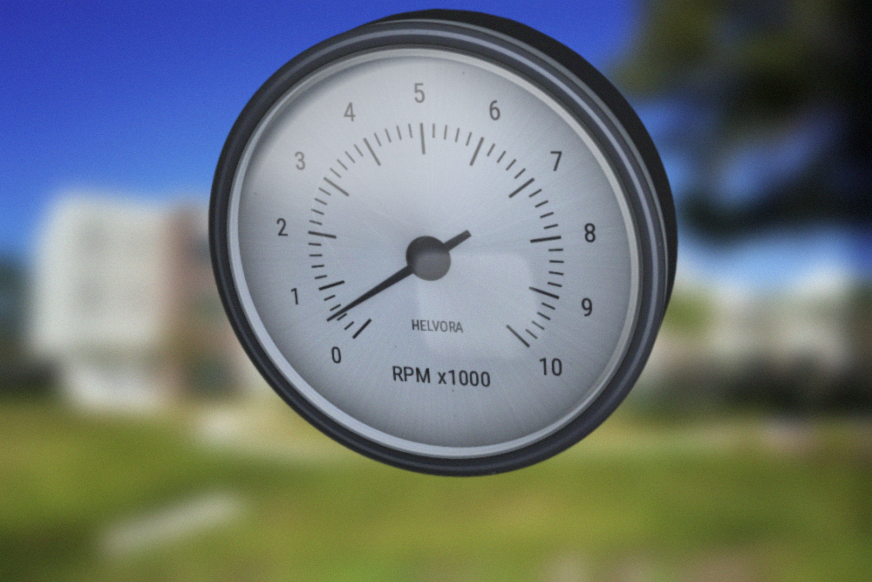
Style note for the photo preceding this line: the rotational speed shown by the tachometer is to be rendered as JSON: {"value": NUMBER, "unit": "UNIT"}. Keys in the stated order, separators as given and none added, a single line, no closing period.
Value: {"value": 500, "unit": "rpm"}
